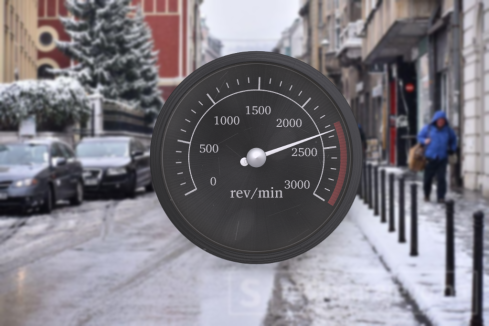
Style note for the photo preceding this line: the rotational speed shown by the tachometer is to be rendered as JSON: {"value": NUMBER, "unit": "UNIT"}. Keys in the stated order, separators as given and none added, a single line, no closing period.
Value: {"value": 2350, "unit": "rpm"}
